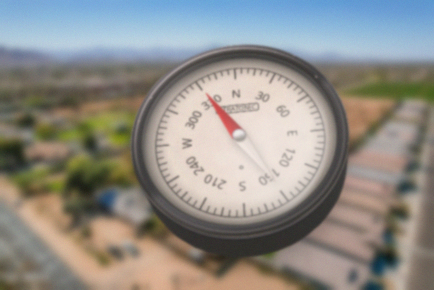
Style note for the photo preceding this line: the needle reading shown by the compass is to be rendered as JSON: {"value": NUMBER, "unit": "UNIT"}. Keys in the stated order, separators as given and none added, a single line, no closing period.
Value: {"value": 330, "unit": "°"}
